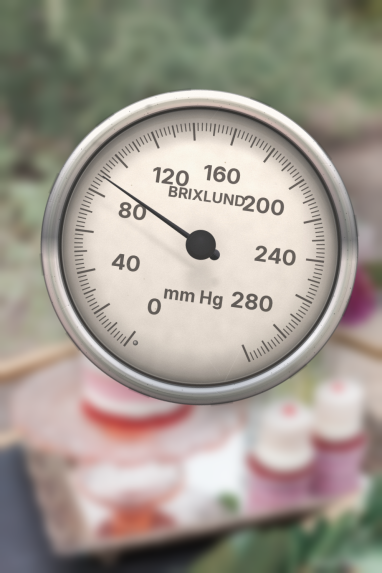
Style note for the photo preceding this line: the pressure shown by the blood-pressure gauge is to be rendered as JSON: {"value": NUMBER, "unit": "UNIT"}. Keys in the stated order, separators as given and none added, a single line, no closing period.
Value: {"value": 88, "unit": "mmHg"}
